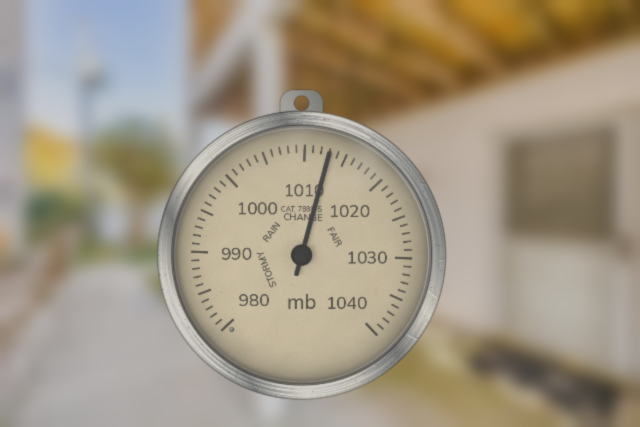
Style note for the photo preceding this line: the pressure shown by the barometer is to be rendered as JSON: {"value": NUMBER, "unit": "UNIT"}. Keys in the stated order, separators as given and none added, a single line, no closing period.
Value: {"value": 1013, "unit": "mbar"}
